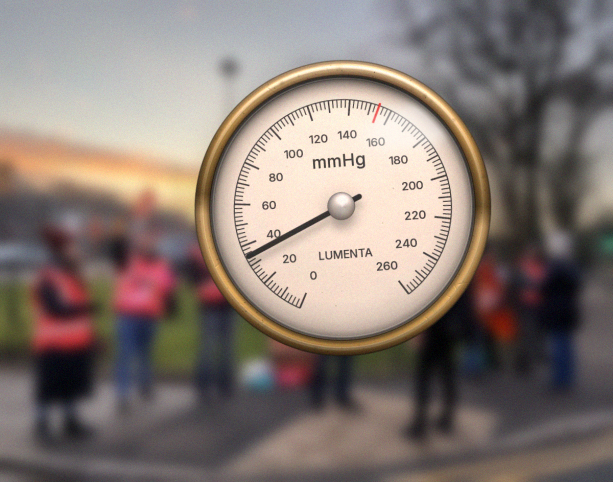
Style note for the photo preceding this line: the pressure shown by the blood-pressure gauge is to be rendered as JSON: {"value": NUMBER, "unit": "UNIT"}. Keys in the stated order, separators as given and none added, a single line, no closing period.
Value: {"value": 34, "unit": "mmHg"}
